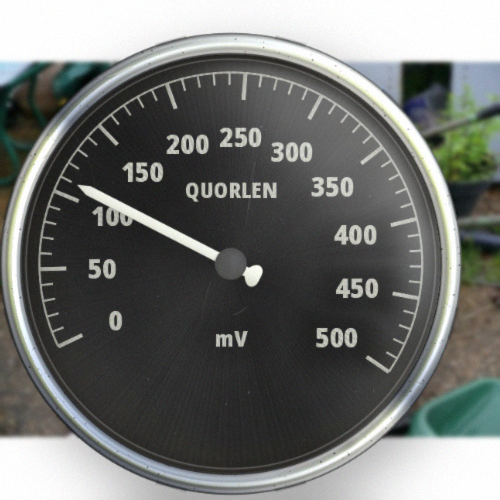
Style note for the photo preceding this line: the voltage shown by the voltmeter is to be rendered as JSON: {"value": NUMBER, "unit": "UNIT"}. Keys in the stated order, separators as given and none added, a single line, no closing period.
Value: {"value": 110, "unit": "mV"}
